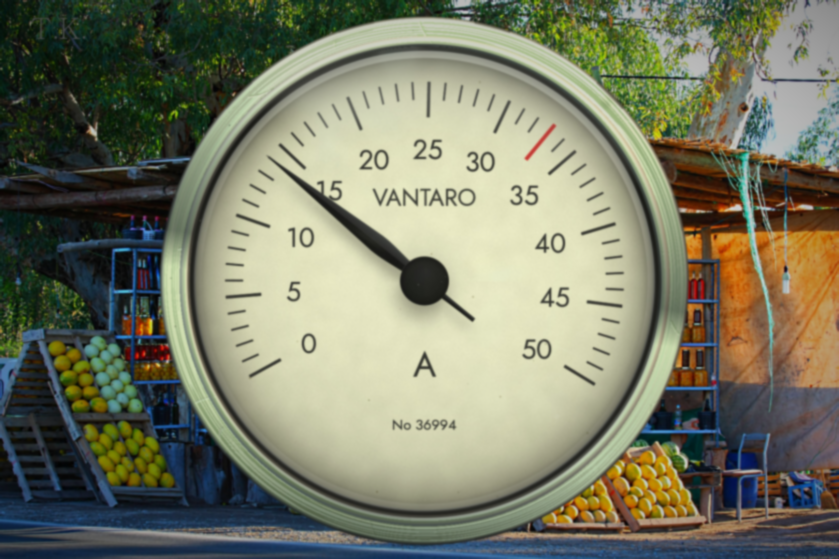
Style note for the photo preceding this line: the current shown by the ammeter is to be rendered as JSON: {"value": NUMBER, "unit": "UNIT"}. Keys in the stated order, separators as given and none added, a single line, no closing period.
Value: {"value": 14, "unit": "A"}
